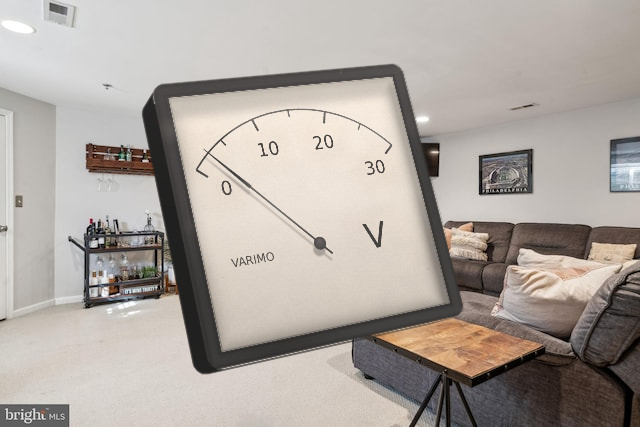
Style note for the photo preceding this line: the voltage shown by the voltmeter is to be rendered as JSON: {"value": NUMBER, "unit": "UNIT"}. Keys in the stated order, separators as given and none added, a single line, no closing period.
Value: {"value": 2.5, "unit": "V"}
